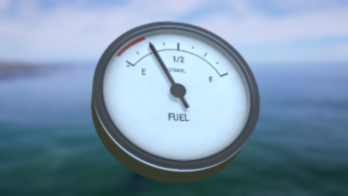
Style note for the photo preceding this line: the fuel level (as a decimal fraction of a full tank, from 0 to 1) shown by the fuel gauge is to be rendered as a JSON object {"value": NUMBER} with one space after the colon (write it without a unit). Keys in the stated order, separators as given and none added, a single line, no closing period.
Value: {"value": 0.25}
